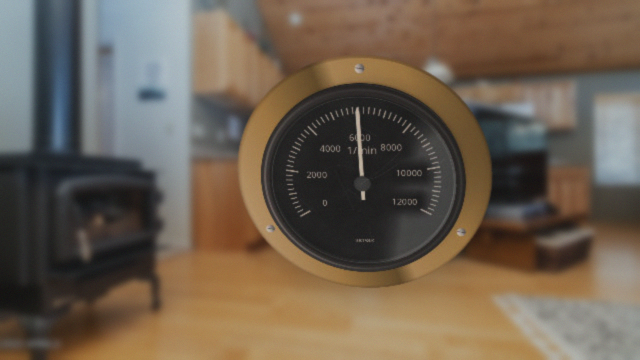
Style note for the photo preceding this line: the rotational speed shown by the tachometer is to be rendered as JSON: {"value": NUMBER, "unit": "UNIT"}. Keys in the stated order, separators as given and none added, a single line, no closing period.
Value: {"value": 6000, "unit": "rpm"}
